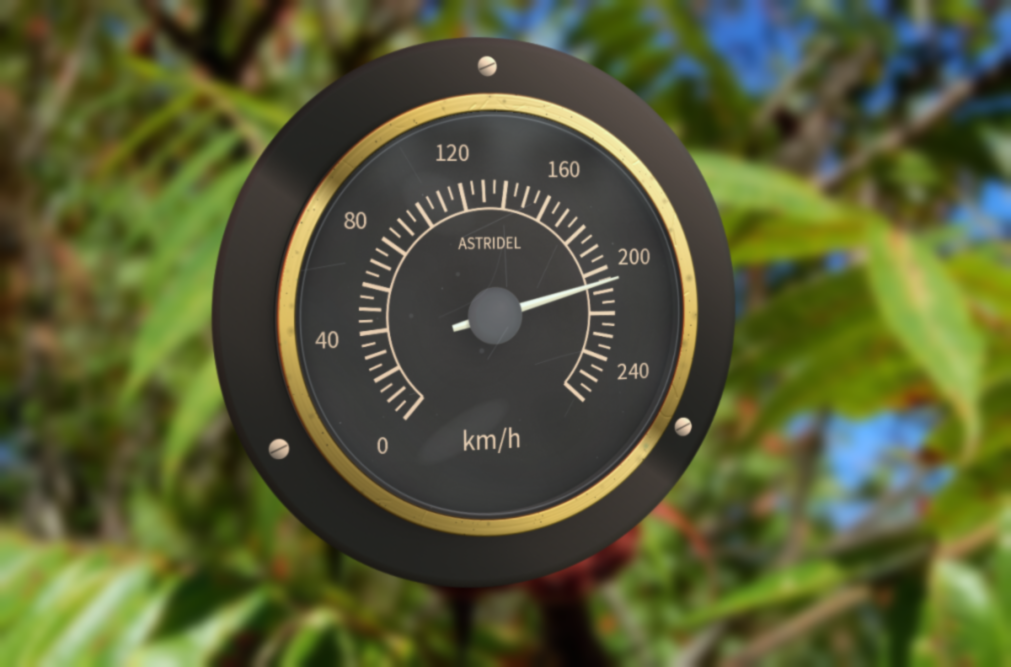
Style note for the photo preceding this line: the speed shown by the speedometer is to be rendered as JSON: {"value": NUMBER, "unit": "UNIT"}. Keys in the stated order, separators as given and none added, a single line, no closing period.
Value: {"value": 205, "unit": "km/h"}
